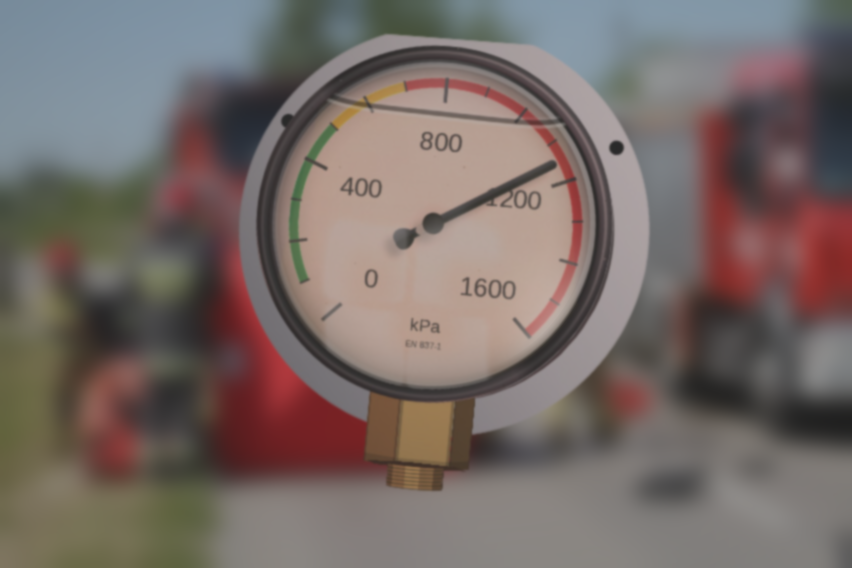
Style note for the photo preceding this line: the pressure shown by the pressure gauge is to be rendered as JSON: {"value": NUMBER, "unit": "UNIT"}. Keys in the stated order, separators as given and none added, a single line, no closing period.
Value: {"value": 1150, "unit": "kPa"}
